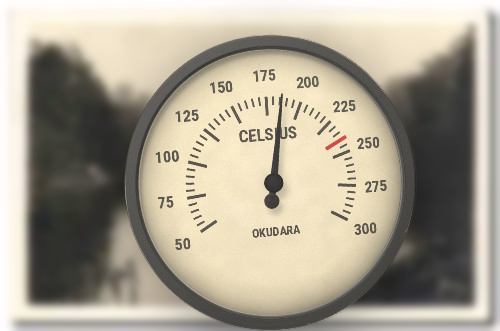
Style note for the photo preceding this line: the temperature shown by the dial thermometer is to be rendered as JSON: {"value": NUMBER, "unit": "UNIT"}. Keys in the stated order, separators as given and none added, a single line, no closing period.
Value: {"value": 185, "unit": "°C"}
